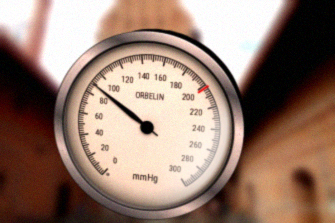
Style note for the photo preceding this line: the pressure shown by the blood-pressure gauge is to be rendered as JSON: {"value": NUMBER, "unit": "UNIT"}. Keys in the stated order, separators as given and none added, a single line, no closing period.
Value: {"value": 90, "unit": "mmHg"}
